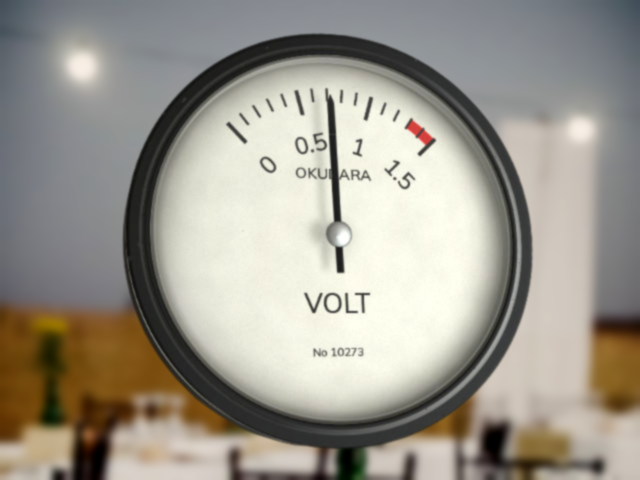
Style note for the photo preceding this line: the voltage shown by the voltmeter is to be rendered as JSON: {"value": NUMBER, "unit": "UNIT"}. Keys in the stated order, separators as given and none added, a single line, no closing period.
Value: {"value": 0.7, "unit": "V"}
